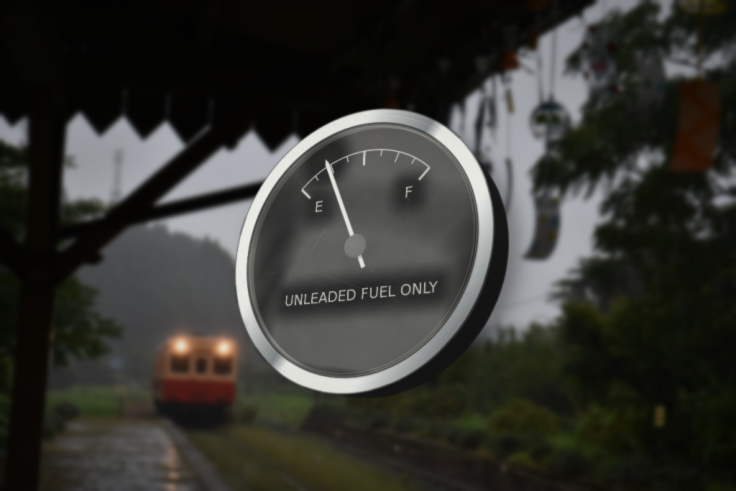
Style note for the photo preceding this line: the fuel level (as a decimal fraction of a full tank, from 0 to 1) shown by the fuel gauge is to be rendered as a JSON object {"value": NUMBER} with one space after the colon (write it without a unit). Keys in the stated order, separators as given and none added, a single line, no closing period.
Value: {"value": 0.25}
